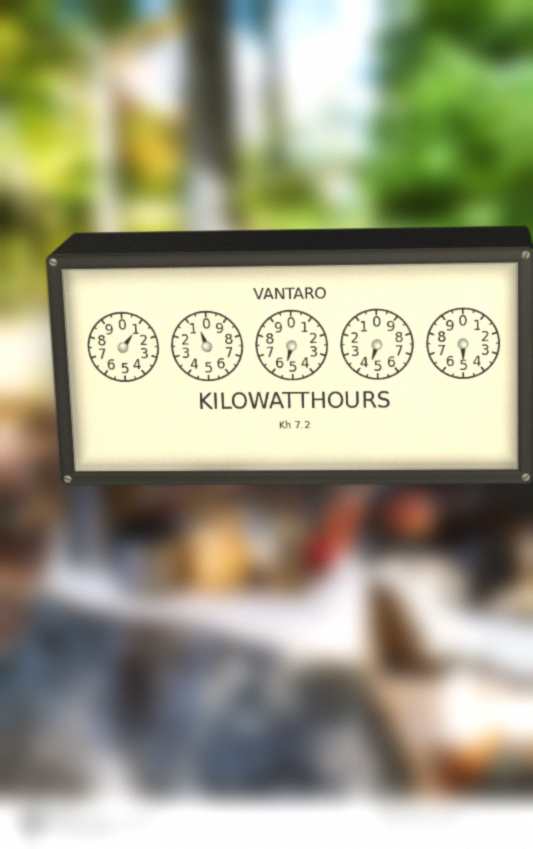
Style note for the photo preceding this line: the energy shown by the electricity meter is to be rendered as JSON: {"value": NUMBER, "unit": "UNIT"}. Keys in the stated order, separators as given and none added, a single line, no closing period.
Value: {"value": 10545, "unit": "kWh"}
